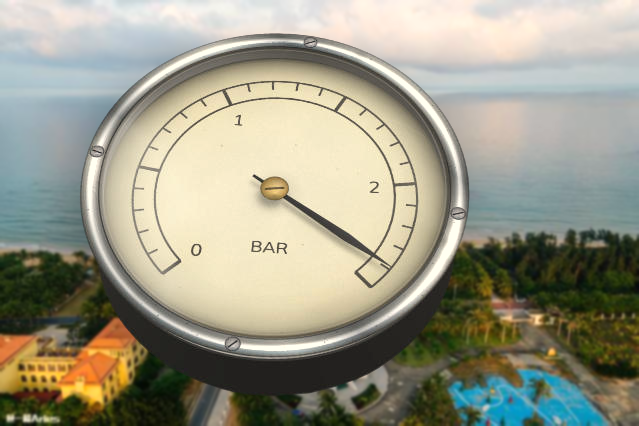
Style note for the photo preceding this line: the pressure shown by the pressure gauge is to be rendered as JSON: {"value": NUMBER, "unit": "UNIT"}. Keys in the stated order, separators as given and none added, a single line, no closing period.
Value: {"value": 2.4, "unit": "bar"}
